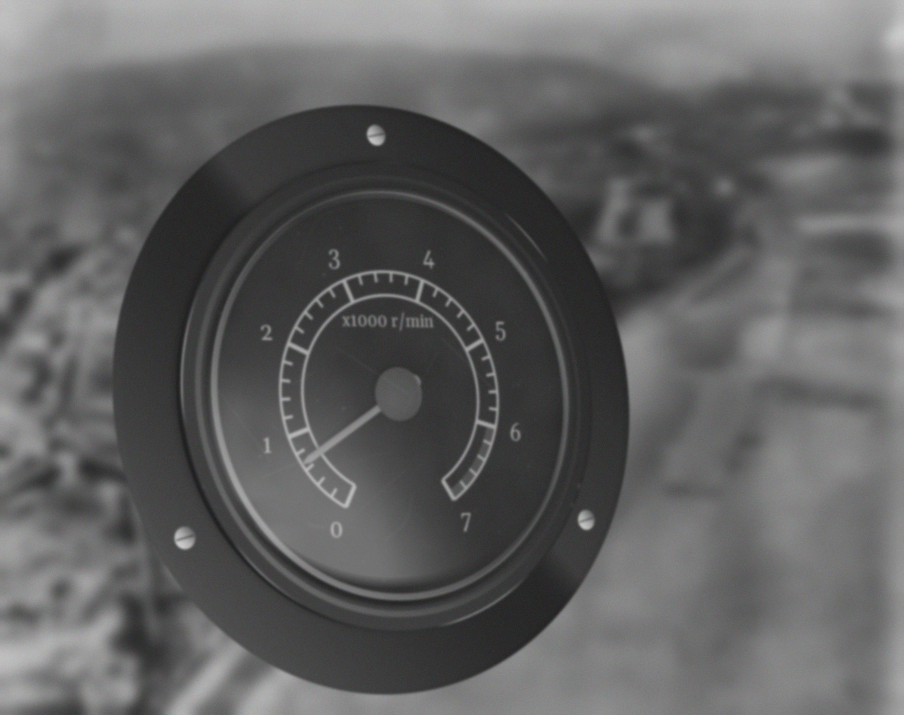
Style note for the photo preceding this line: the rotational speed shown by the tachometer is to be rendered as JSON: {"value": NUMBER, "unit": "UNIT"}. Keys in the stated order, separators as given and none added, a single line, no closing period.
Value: {"value": 700, "unit": "rpm"}
